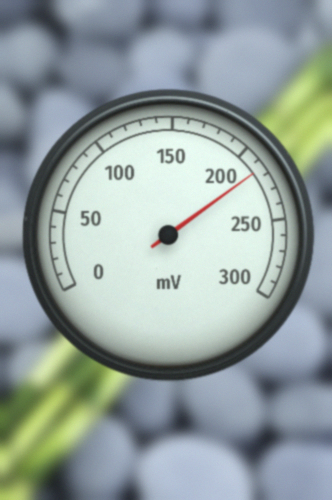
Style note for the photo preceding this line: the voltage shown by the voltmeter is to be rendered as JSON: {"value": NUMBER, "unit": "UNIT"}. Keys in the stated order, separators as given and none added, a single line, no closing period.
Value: {"value": 215, "unit": "mV"}
